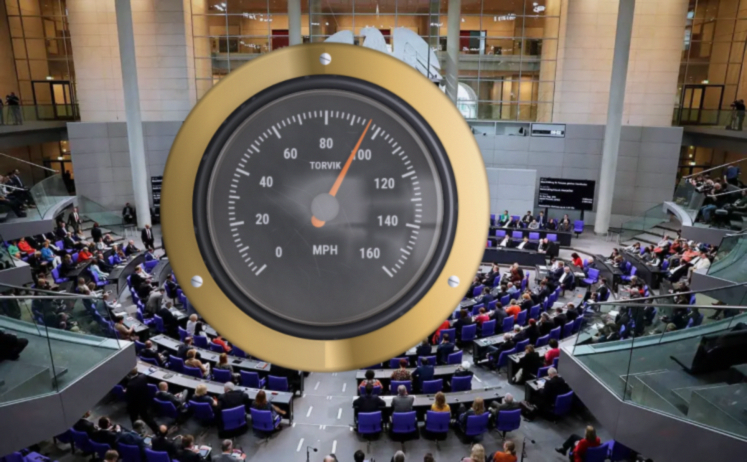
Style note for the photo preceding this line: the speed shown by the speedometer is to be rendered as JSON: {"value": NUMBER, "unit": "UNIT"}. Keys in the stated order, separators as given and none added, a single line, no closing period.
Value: {"value": 96, "unit": "mph"}
